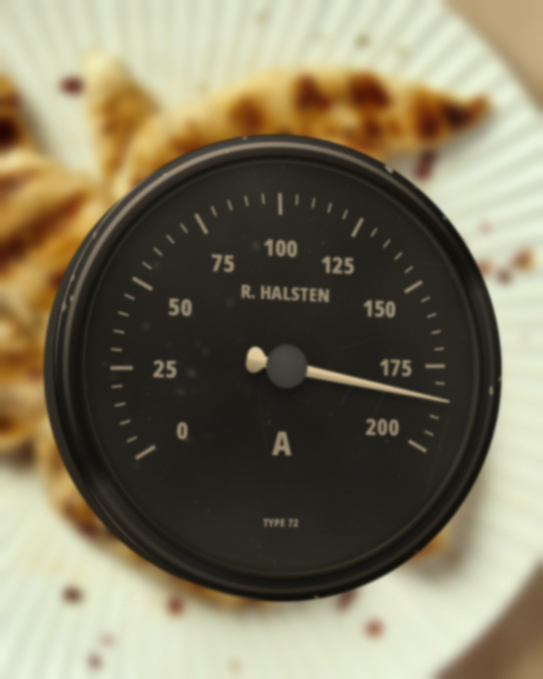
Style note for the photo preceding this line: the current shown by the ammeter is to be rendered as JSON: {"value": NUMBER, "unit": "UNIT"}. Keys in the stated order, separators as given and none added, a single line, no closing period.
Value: {"value": 185, "unit": "A"}
